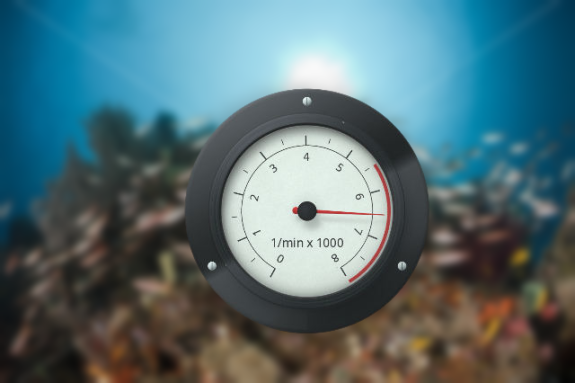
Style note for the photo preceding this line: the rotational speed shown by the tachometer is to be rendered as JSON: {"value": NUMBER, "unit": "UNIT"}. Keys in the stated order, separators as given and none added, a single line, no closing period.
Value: {"value": 6500, "unit": "rpm"}
